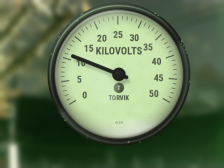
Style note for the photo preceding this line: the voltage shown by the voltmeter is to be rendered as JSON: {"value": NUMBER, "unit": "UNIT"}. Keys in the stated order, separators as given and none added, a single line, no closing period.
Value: {"value": 11, "unit": "kV"}
